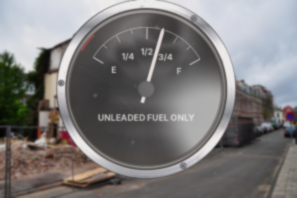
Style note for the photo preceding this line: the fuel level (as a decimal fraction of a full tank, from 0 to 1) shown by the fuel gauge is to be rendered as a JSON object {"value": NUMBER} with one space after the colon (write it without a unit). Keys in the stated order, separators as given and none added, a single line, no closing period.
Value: {"value": 0.625}
